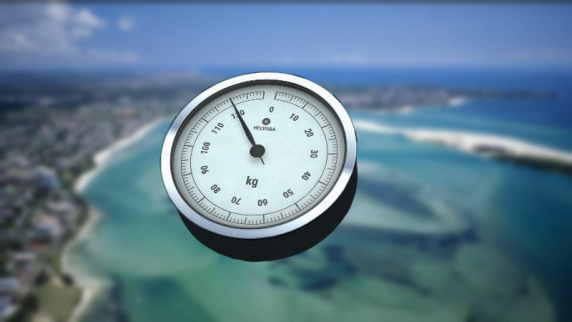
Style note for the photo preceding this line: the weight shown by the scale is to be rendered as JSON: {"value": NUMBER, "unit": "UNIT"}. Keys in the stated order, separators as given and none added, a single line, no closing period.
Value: {"value": 120, "unit": "kg"}
